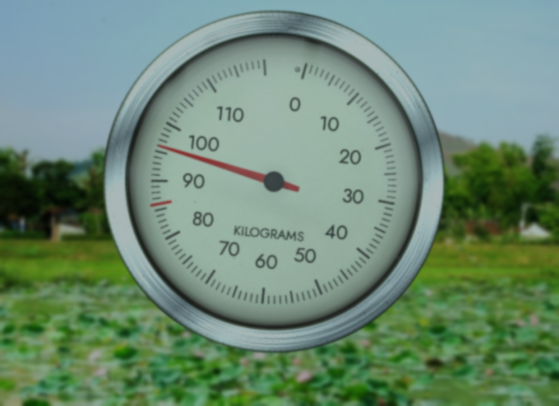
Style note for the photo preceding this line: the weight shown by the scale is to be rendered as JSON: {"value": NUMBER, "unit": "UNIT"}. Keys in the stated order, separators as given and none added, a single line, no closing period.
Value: {"value": 96, "unit": "kg"}
